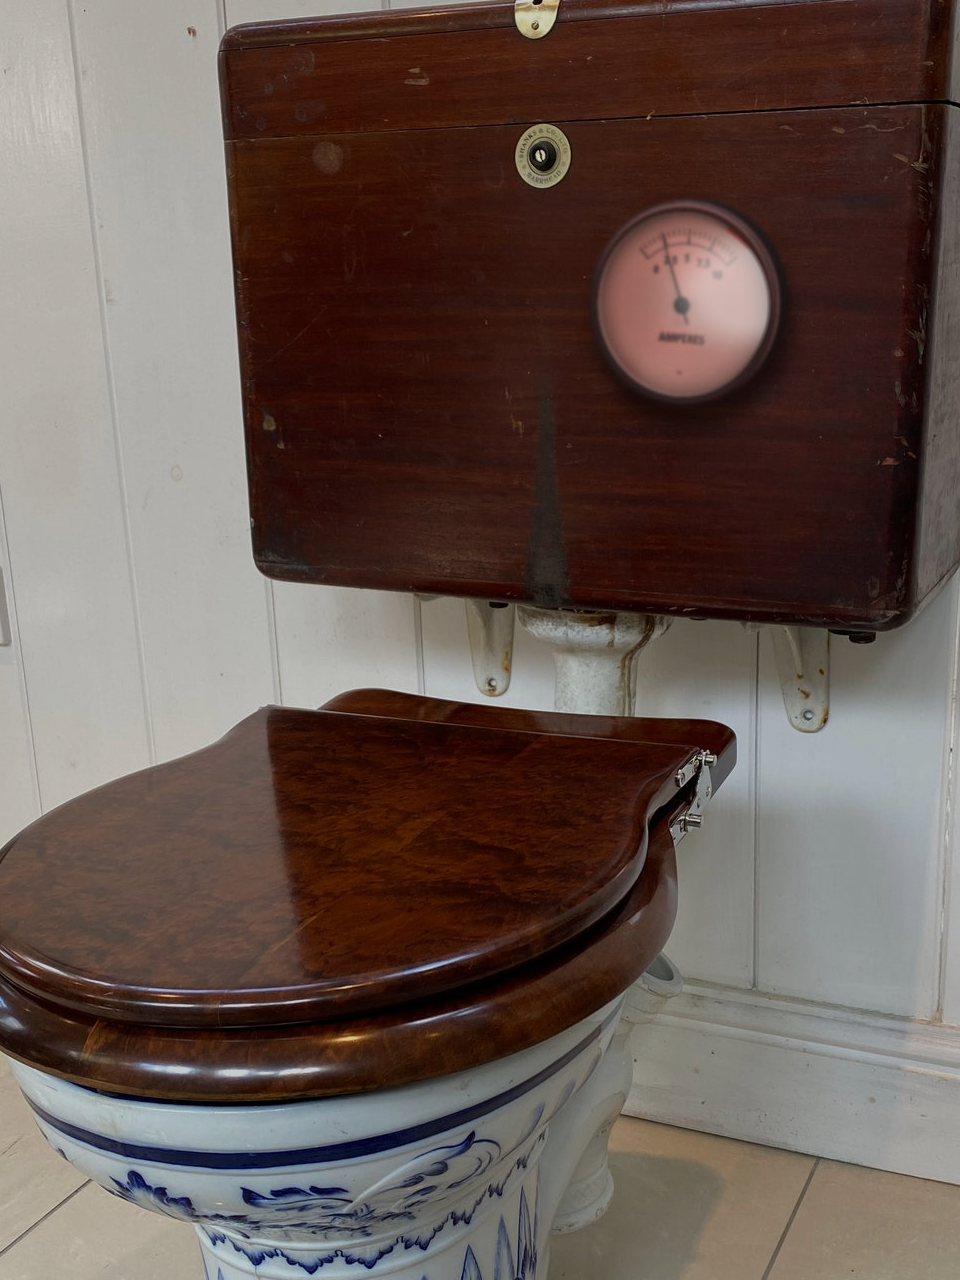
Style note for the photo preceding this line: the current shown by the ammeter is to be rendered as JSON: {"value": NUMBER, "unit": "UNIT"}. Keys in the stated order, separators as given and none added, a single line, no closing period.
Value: {"value": 2.5, "unit": "A"}
